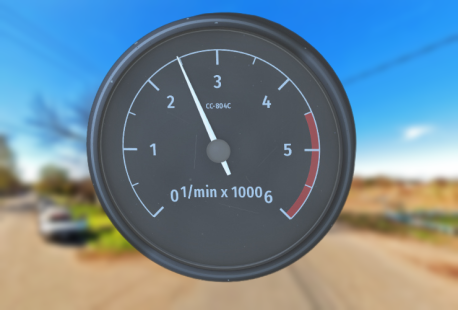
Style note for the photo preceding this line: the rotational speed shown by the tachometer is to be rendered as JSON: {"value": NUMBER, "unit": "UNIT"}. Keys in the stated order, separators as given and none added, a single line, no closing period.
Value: {"value": 2500, "unit": "rpm"}
